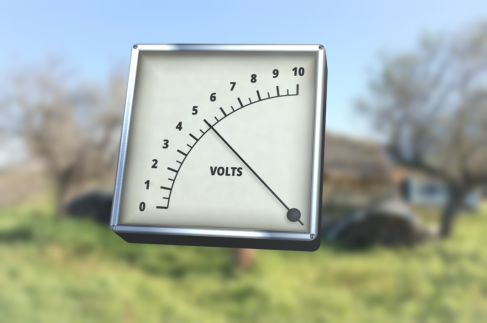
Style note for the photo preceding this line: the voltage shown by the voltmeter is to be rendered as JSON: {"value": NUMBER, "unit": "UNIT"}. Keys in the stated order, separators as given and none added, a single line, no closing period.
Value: {"value": 5, "unit": "V"}
